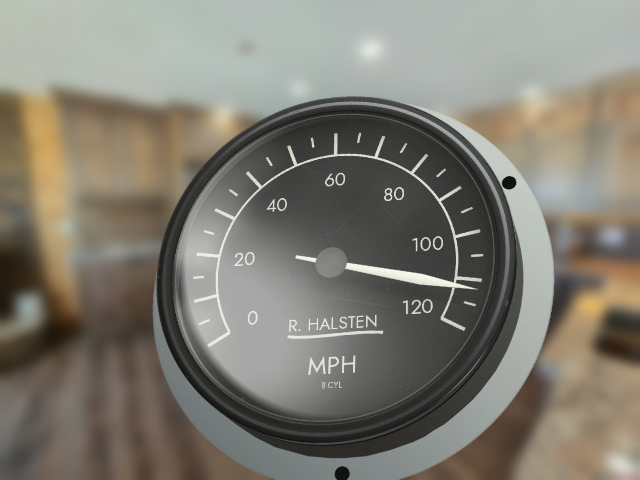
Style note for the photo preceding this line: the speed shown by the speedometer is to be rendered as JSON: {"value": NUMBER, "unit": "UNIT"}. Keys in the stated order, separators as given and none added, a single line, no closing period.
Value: {"value": 112.5, "unit": "mph"}
